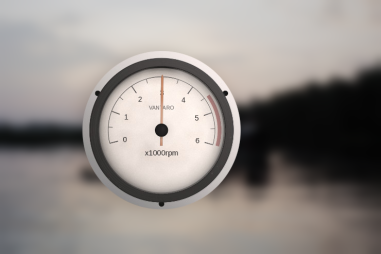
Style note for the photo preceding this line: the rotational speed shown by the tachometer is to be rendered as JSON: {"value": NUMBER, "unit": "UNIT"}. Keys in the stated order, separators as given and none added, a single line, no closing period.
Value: {"value": 3000, "unit": "rpm"}
